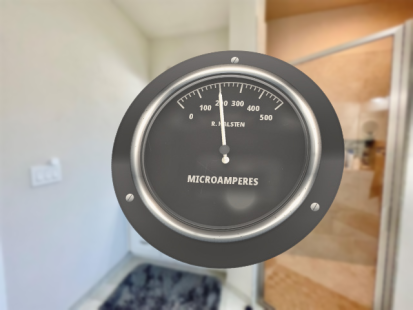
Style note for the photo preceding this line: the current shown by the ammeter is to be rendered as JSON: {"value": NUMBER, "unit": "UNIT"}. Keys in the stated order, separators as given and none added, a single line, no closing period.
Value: {"value": 200, "unit": "µA"}
